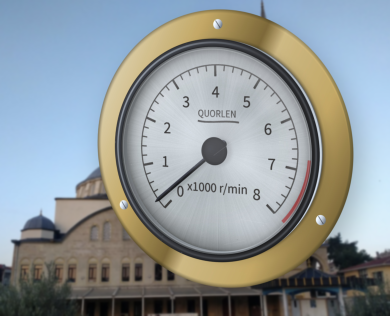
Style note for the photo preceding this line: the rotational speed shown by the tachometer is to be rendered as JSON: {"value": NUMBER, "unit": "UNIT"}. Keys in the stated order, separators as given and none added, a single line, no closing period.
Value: {"value": 200, "unit": "rpm"}
